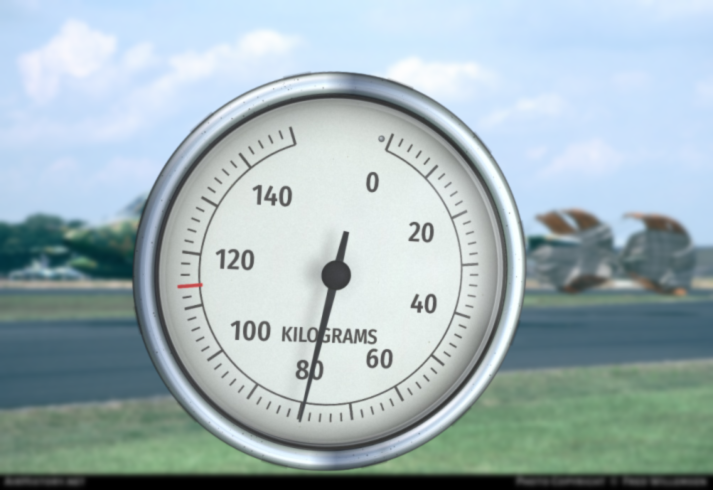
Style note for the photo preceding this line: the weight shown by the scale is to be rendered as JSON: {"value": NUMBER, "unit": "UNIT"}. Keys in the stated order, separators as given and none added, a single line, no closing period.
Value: {"value": 80, "unit": "kg"}
